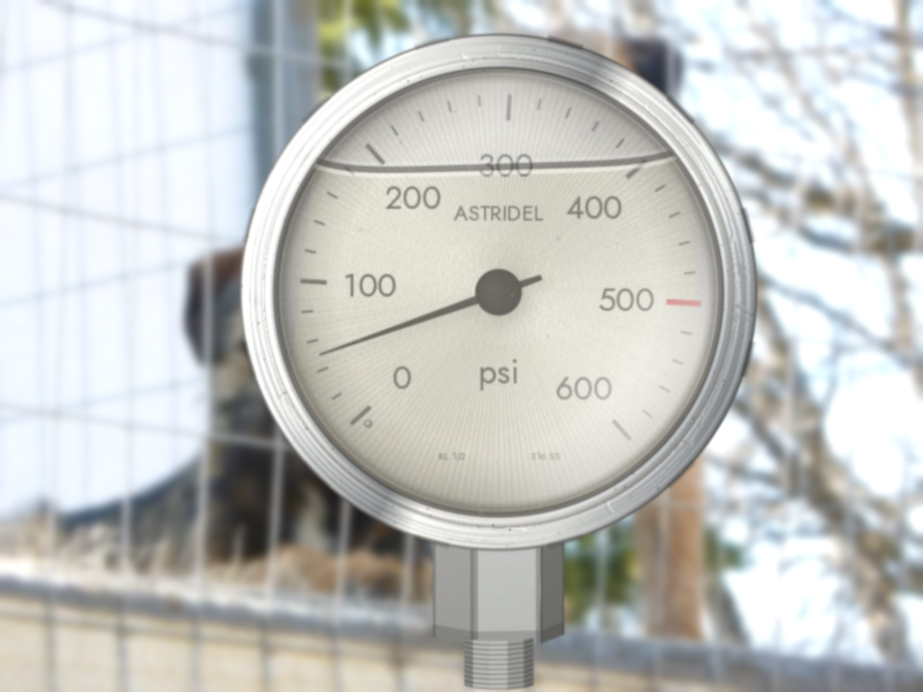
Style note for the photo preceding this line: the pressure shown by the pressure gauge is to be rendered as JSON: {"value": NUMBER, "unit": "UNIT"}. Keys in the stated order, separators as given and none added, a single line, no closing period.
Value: {"value": 50, "unit": "psi"}
